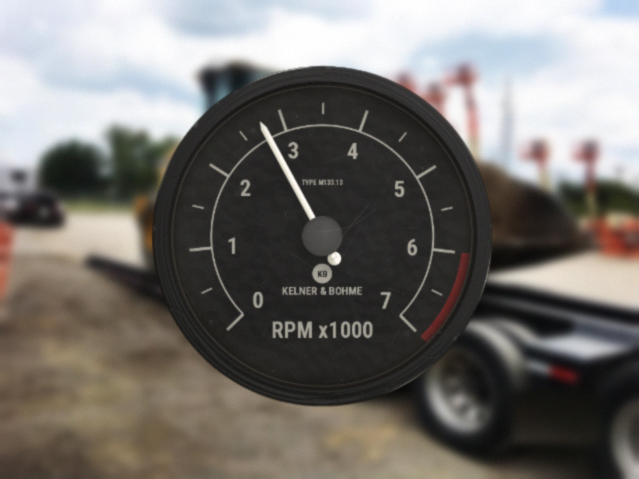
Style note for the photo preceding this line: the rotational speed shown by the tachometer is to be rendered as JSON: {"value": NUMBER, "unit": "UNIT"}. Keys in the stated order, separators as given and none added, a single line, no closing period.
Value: {"value": 2750, "unit": "rpm"}
